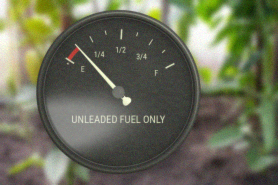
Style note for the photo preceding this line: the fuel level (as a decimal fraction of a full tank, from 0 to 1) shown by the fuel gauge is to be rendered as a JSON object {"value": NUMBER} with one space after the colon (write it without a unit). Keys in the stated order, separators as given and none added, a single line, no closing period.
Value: {"value": 0.125}
